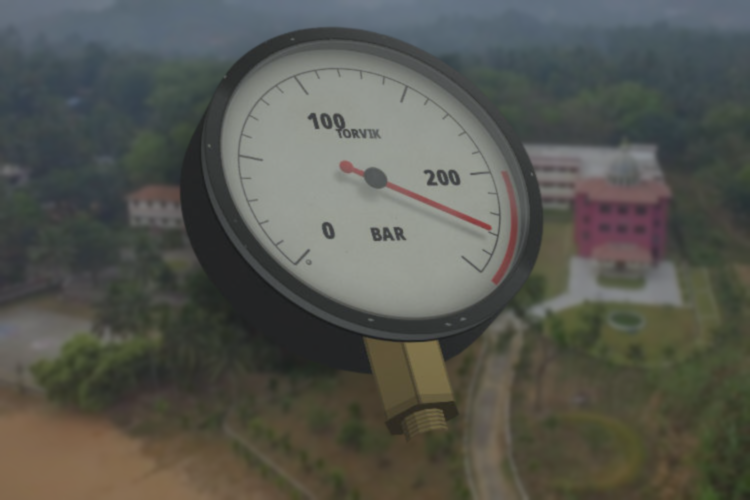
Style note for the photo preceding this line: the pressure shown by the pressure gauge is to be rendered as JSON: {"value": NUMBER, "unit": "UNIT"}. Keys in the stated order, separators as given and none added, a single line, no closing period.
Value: {"value": 230, "unit": "bar"}
